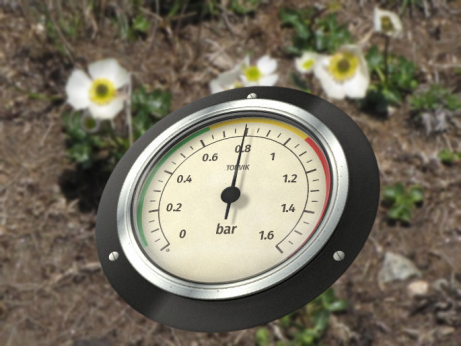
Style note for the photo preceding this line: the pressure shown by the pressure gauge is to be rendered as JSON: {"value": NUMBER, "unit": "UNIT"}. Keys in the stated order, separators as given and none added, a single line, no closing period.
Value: {"value": 0.8, "unit": "bar"}
